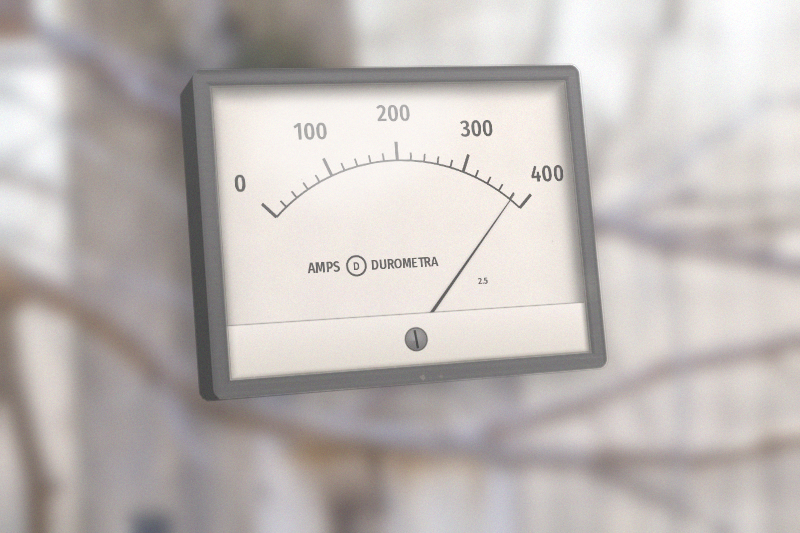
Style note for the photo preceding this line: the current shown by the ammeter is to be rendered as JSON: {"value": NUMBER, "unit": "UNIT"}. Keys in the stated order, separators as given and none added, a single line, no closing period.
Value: {"value": 380, "unit": "A"}
